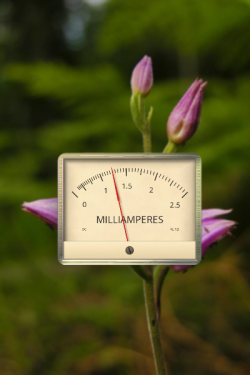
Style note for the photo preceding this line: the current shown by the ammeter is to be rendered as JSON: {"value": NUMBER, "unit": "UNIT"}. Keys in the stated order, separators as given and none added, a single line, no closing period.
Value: {"value": 1.25, "unit": "mA"}
